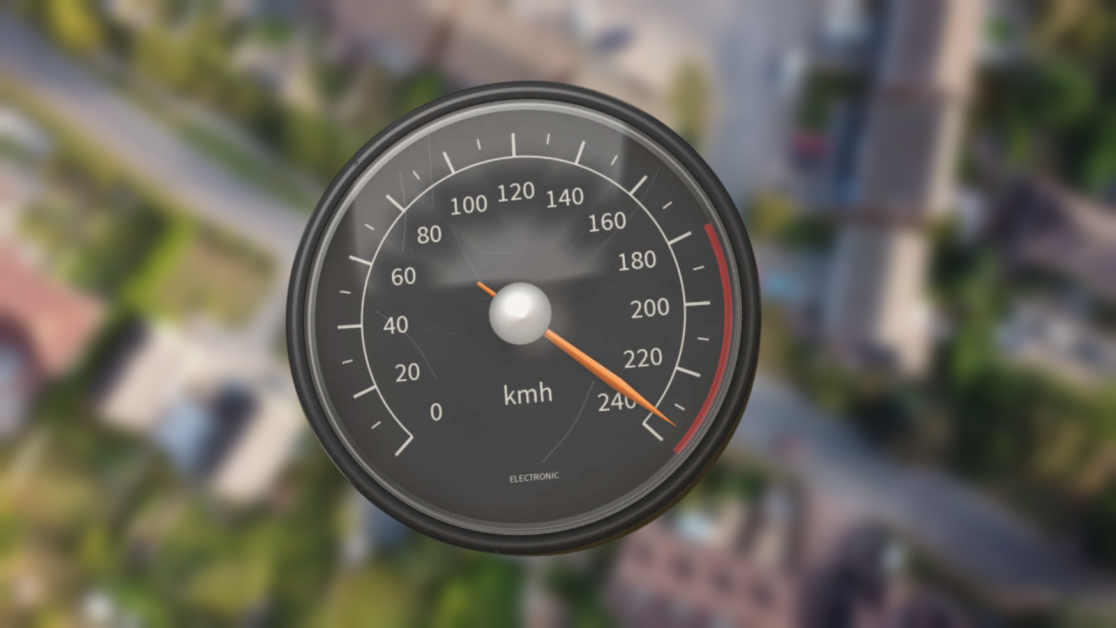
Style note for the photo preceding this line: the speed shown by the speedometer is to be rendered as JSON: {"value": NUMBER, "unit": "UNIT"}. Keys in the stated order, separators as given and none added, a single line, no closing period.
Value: {"value": 235, "unit": "km/h"}
